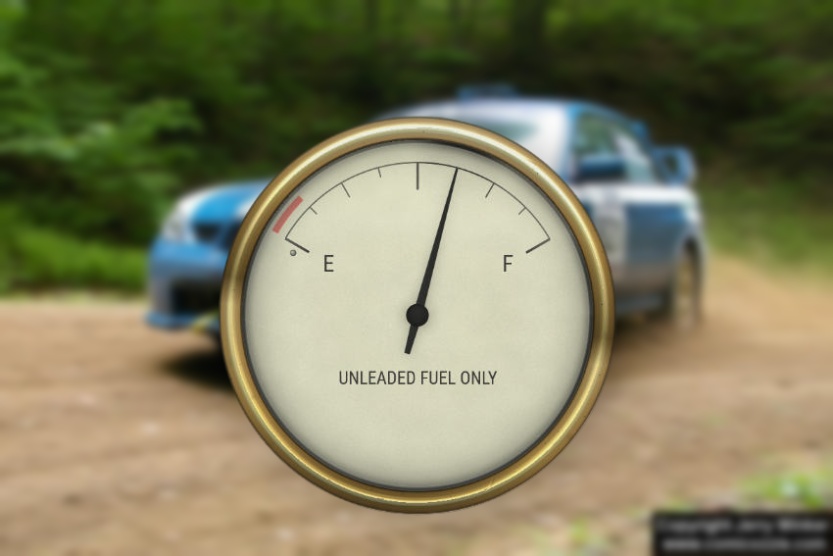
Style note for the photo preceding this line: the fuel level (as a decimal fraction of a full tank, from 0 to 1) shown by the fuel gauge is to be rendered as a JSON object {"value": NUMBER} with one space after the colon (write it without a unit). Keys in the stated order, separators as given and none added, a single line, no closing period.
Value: {"value": 0.625}
